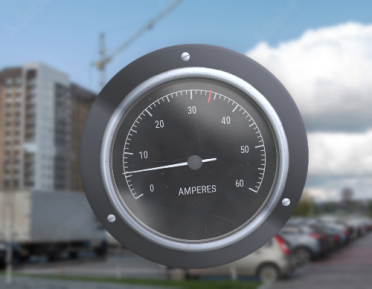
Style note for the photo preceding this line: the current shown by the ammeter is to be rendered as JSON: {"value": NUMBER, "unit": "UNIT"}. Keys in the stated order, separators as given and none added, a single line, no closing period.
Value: {"value": 6, "unit": "A"}
